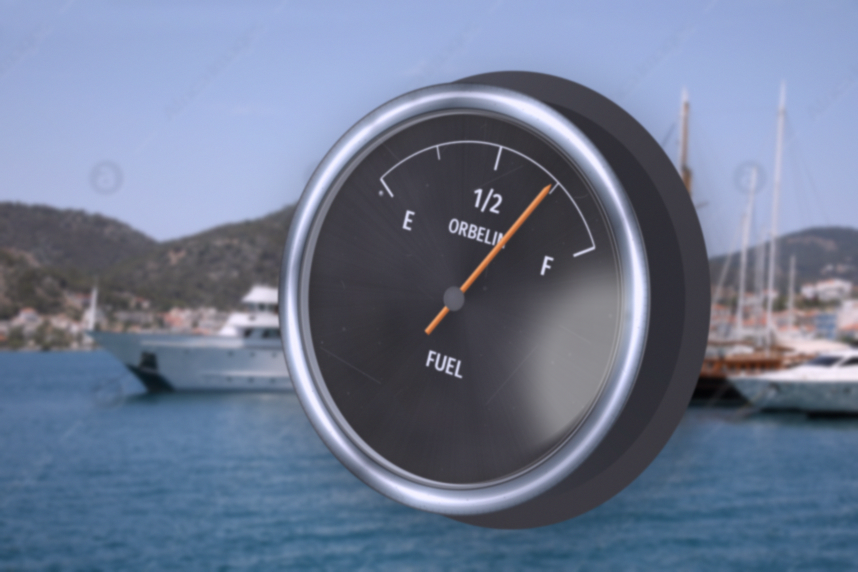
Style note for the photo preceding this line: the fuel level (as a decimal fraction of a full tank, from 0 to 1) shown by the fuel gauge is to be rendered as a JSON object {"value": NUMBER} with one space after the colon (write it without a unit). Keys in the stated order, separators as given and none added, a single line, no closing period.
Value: {"value": 0.75}
